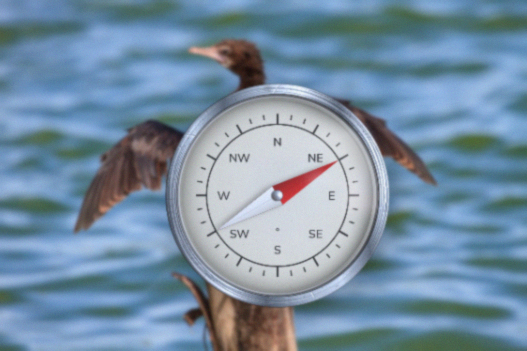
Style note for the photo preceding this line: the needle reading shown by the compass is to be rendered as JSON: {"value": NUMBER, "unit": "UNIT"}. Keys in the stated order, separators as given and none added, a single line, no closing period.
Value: {"value": 60, "unit": "°"}
